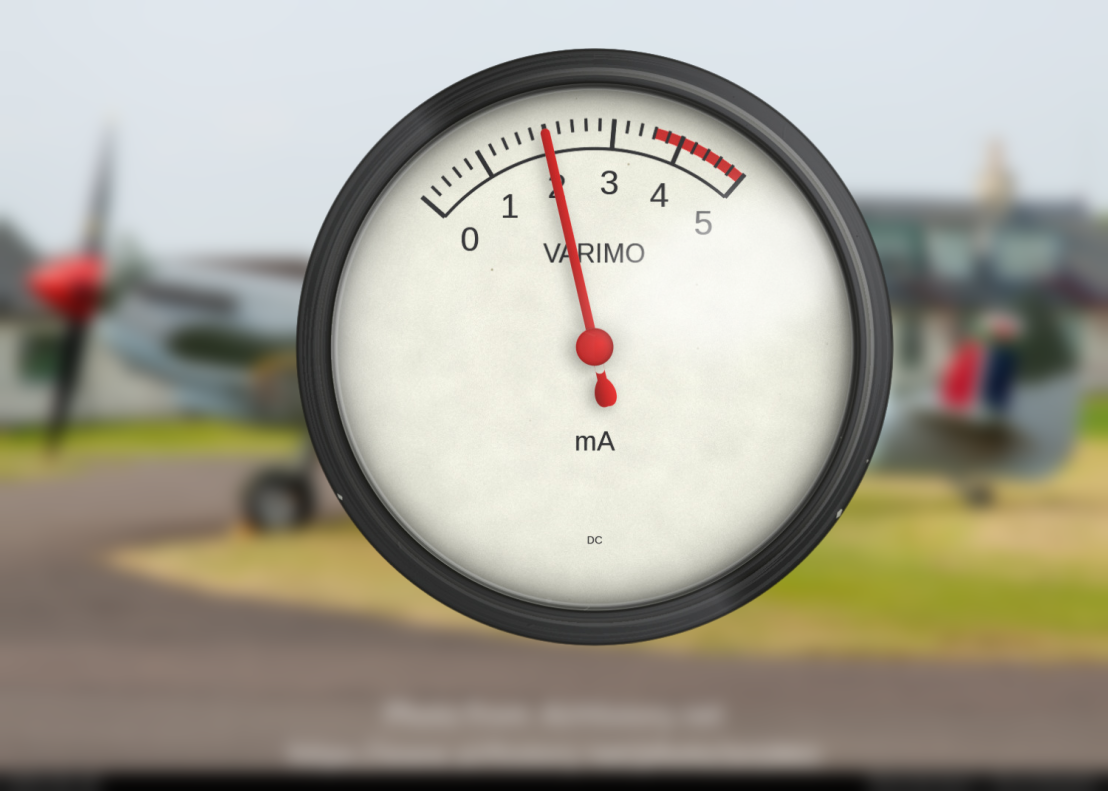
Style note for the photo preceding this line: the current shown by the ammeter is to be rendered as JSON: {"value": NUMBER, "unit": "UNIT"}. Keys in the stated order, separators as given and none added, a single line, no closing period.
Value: {"value": 2, "unit": "mA"}
